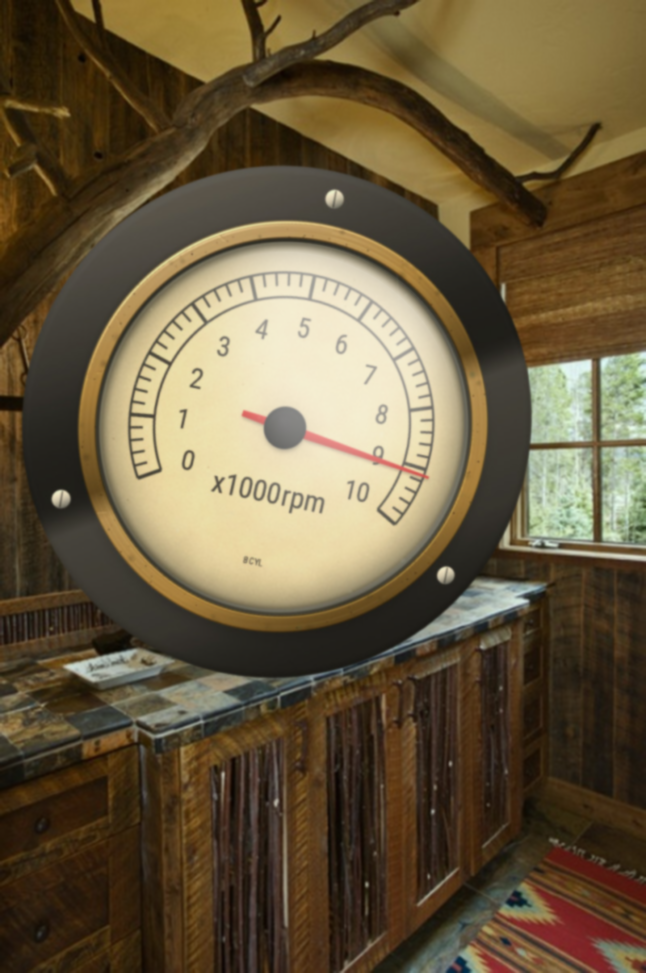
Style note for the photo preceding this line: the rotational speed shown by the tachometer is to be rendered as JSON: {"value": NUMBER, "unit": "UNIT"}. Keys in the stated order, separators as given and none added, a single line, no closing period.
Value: {"value": 9100, "unit": "rpm"}
